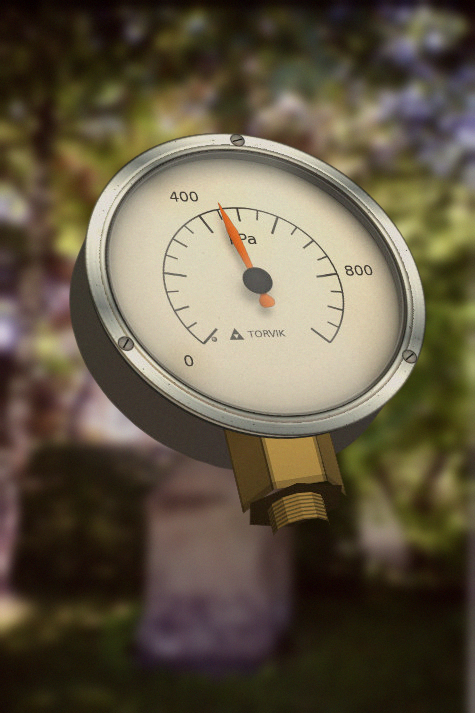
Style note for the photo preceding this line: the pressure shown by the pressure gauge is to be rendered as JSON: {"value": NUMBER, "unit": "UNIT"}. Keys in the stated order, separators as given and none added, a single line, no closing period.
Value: {"value": 450, "unit": "kPa"}
